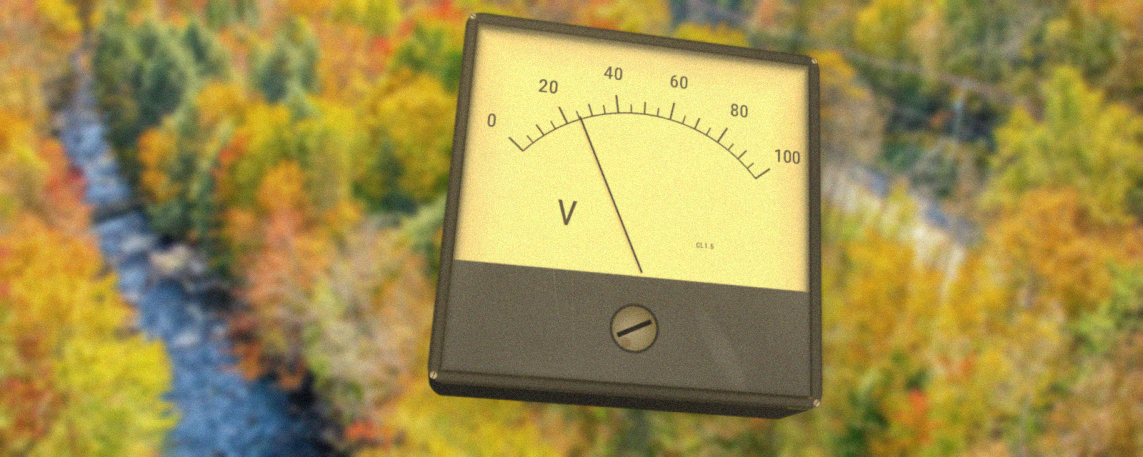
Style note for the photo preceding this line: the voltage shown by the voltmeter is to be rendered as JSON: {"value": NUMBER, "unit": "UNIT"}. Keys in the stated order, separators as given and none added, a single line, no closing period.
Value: {"value": 25, "unit": "V"}
